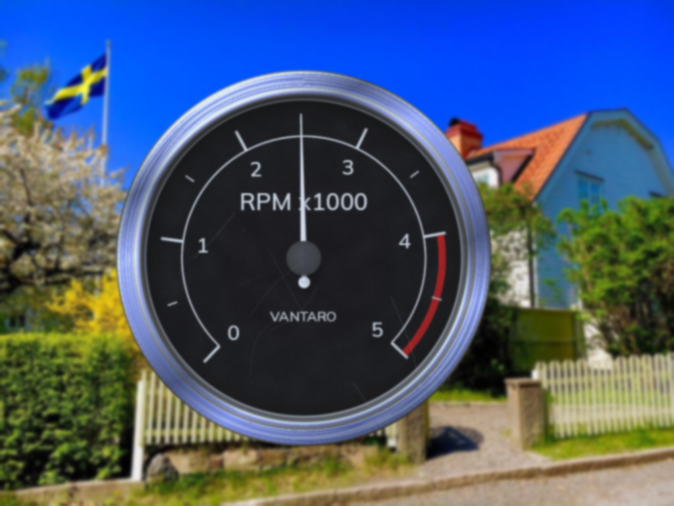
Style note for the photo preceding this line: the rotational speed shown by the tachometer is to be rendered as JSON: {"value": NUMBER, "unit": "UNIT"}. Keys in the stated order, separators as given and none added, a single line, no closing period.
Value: {"value": 2500, "unit": "rpm"}
